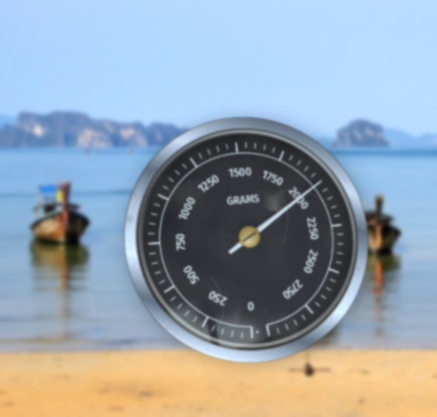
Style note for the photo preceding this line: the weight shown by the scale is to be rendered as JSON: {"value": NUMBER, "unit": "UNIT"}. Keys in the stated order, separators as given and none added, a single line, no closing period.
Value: {"value": 2000, "unit": "g"}
